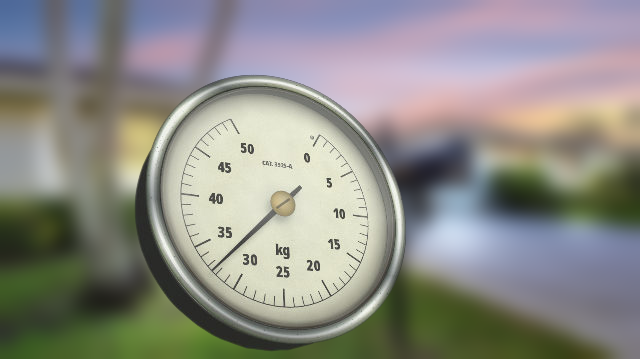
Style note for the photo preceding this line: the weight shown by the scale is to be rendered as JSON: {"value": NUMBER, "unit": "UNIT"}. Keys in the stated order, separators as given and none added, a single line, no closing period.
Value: {"value": 32.5, "unit": "kg"}
